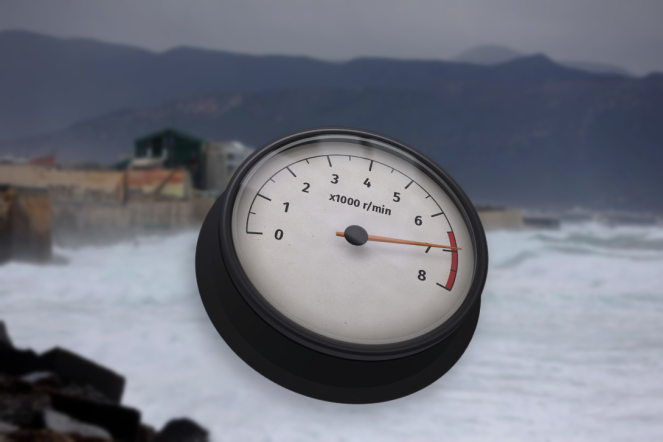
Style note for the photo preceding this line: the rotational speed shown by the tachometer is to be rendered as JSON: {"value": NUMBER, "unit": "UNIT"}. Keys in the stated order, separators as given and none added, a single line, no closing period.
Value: {"value": 7000, "unit": "rpm"}
